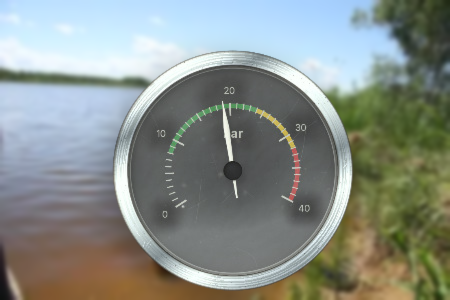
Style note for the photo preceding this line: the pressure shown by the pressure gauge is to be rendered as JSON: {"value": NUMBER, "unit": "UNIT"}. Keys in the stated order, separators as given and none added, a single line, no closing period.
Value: {"value": 19, "unit": "bar"}
